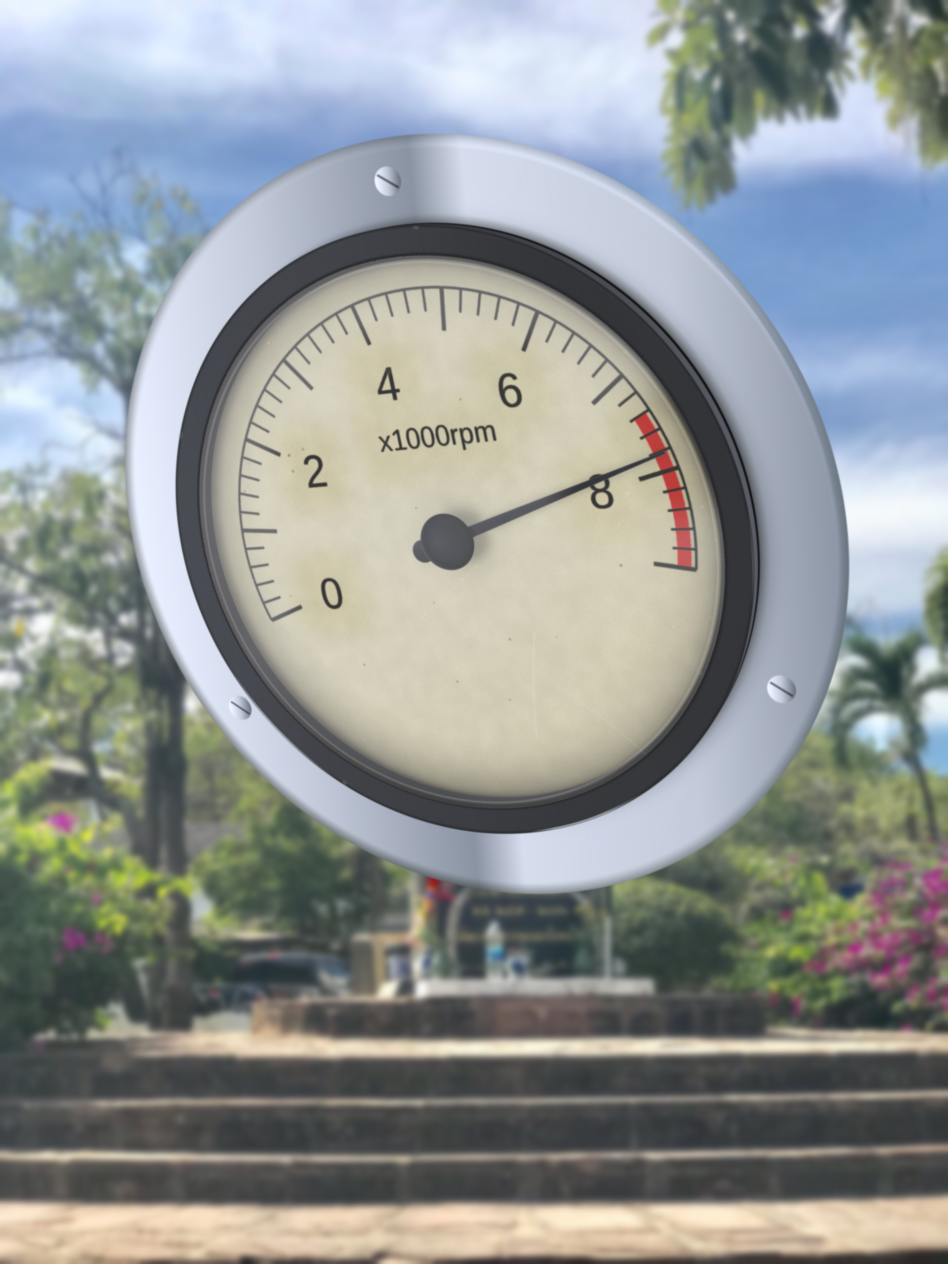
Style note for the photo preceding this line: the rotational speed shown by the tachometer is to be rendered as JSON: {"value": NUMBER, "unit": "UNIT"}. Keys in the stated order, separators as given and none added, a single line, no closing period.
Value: {"value": 7800, "unit": "rpm"}
